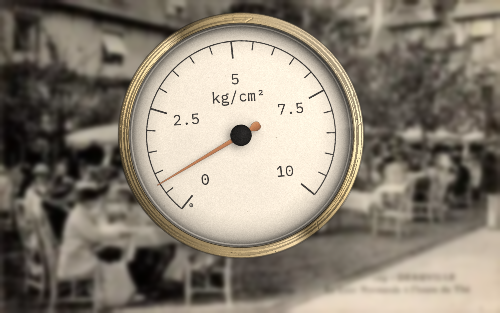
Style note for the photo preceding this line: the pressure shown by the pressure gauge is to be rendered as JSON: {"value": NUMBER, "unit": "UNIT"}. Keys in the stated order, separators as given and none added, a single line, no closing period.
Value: {"value": 0.75, "unit": "kg/cm²"}
